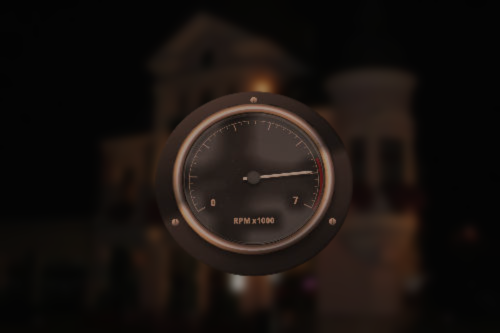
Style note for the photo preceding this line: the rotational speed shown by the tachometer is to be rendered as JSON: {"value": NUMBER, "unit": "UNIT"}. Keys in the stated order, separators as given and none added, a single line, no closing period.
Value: {"value": 6000, "unit": "rpm"}
